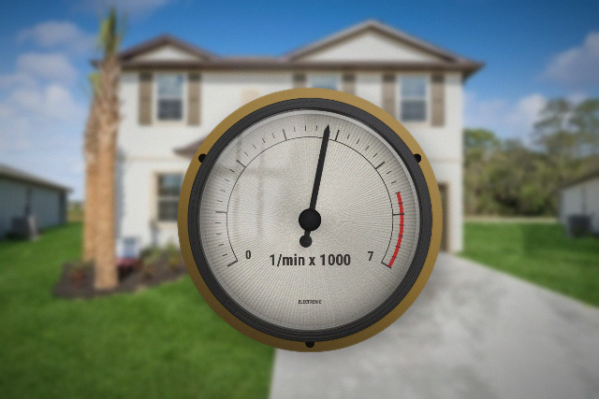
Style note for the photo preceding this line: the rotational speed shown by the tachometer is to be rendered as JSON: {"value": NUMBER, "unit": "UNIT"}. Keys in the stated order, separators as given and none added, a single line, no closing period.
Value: {"value": 3800, "unit": "rpm"}
